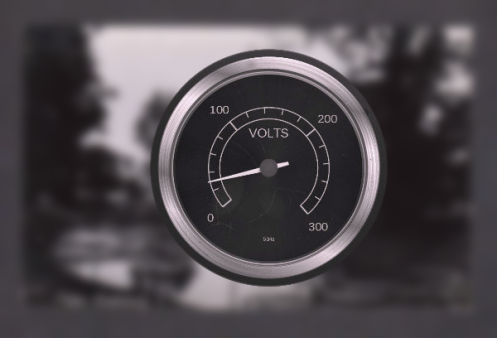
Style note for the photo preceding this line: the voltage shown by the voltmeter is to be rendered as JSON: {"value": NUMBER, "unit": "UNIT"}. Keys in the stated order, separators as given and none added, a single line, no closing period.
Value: {"value": 30, "unit": "V"}
